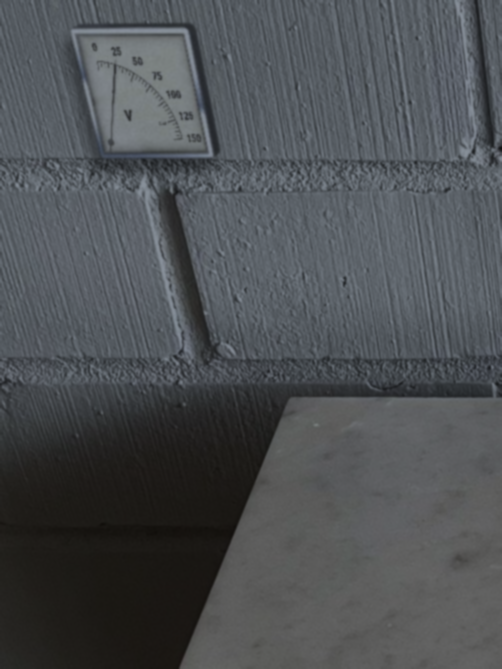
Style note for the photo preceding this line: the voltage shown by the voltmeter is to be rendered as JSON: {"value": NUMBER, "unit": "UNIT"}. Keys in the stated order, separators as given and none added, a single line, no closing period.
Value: {"value": 25, "unit": "V"}
